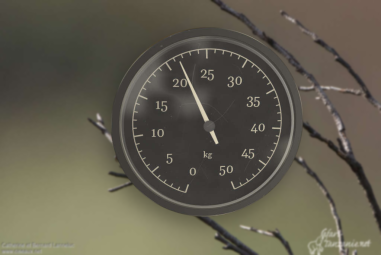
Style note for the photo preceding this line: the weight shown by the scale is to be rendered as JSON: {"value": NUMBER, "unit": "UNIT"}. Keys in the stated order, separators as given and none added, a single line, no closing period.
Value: {"value": 21.5, "unit": "kg"}
